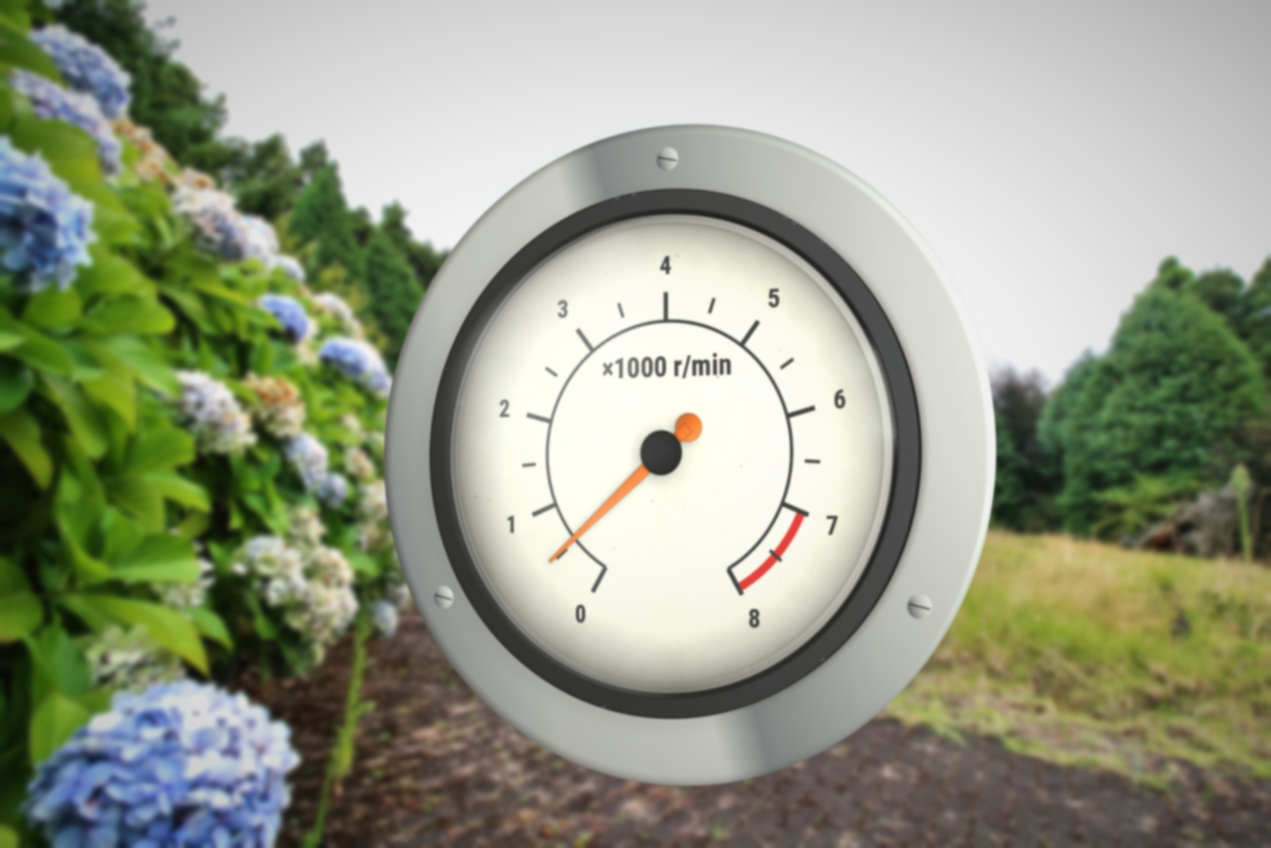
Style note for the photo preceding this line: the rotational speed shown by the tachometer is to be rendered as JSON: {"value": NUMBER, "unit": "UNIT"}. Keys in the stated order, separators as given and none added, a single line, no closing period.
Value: {"value": 500, "unit": "rpm"}
